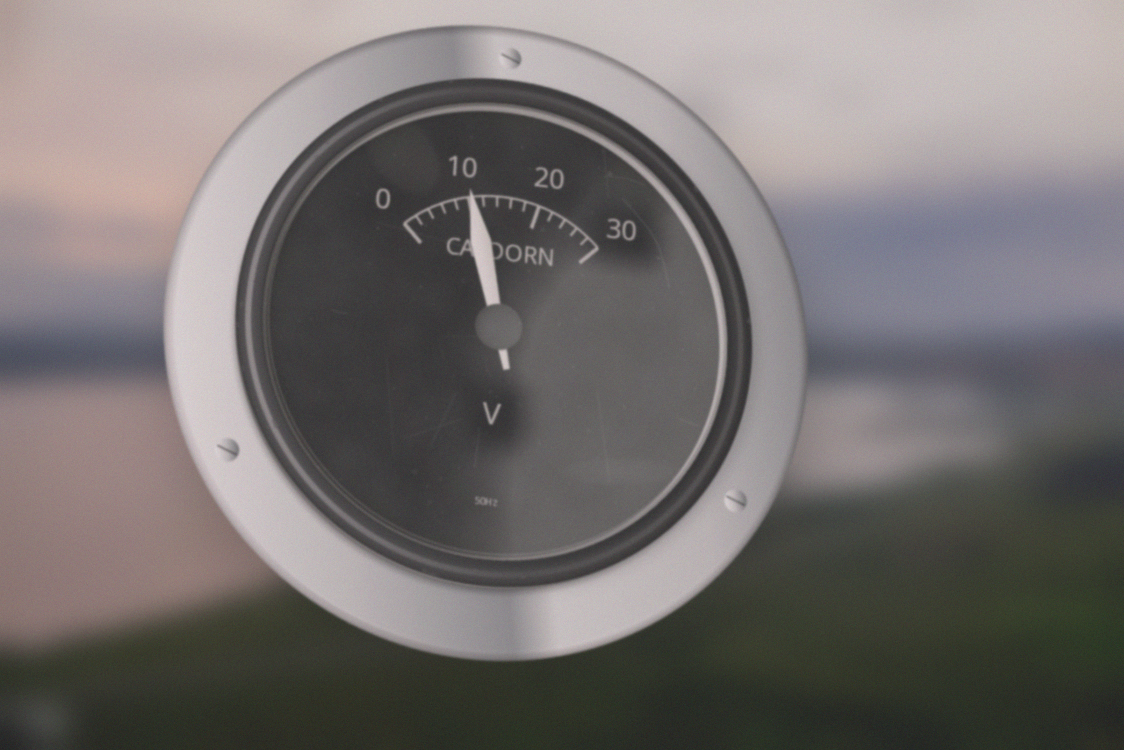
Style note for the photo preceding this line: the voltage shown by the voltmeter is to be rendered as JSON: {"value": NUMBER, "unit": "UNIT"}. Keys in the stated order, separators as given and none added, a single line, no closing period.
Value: {"value": 10, "unit": "V"}
